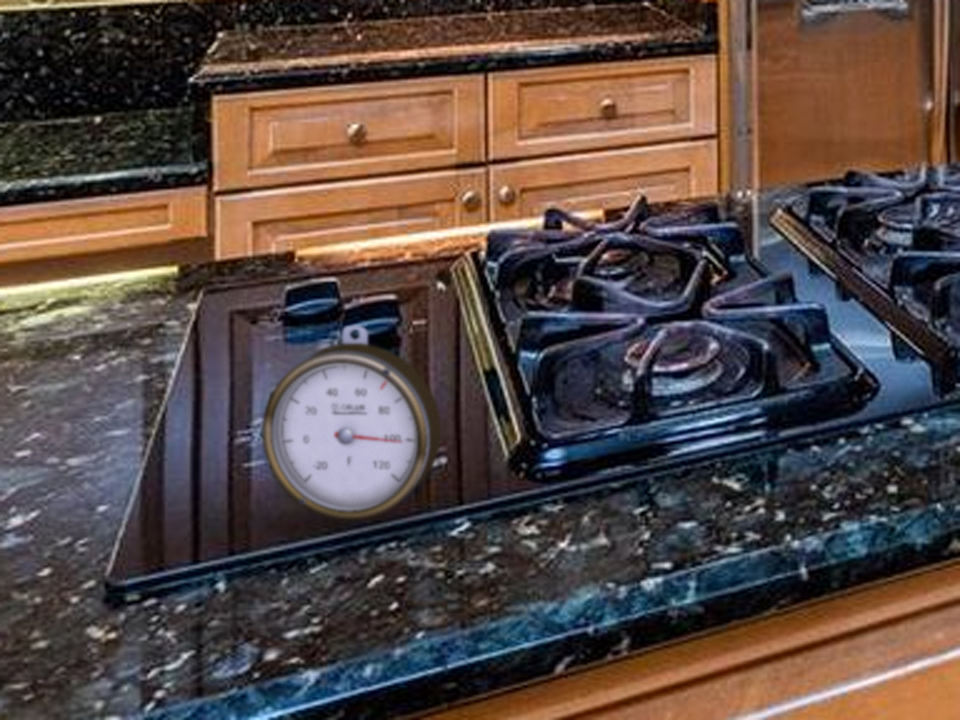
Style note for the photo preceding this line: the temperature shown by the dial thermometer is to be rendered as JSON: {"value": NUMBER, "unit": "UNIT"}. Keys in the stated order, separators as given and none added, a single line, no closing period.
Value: {"value": 100, "unit": "°F"}
